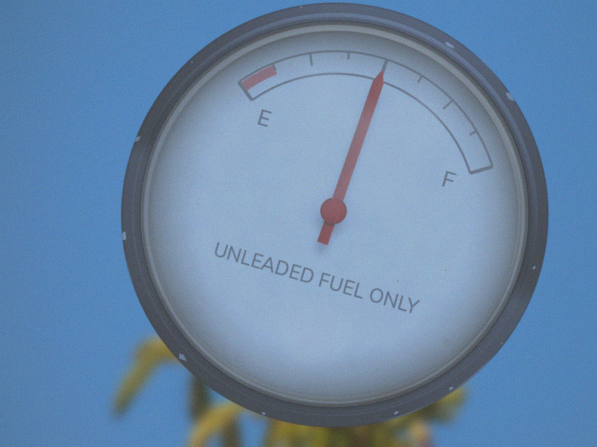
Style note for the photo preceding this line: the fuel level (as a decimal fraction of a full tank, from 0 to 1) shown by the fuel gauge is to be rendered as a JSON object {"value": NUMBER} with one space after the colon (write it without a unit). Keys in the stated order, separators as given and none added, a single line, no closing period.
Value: {"value": 0.5}
